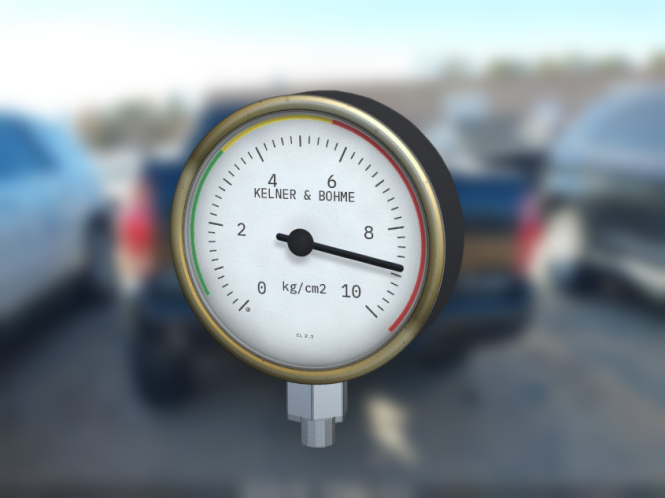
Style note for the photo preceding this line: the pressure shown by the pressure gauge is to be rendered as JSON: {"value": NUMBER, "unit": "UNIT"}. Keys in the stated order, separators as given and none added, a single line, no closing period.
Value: {"value": 8.8, "unit": "kg/cm²"}
